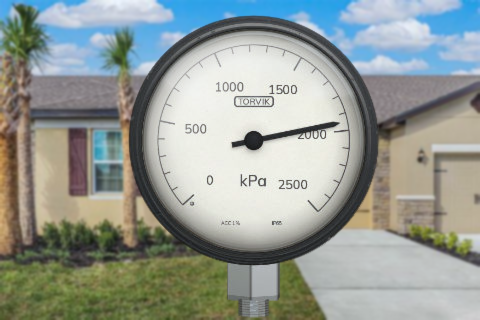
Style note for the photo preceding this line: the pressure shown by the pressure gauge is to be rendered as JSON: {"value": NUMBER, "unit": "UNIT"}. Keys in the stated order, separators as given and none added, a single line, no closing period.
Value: {"value": 1950, "unit": "kPa"}
